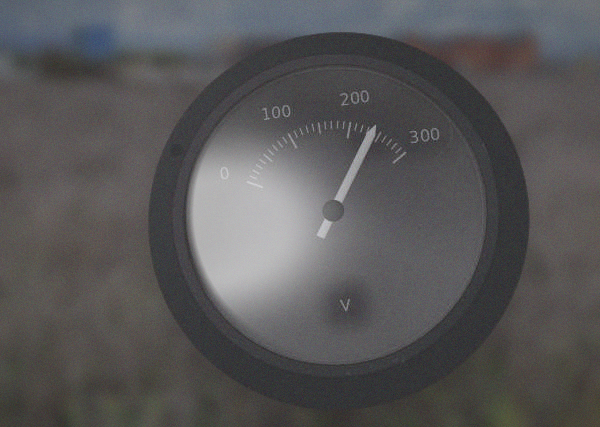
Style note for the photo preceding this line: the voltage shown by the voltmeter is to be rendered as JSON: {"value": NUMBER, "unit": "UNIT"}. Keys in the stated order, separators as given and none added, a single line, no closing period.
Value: {"value": 240, "unit": "V"}
